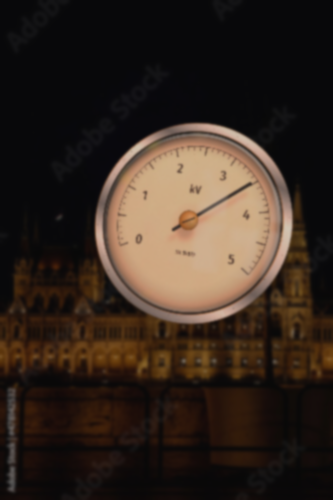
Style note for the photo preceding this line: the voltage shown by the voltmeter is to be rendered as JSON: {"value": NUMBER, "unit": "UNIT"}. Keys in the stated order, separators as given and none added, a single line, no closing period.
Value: {"value": 3.5, "unit": "kV"}
